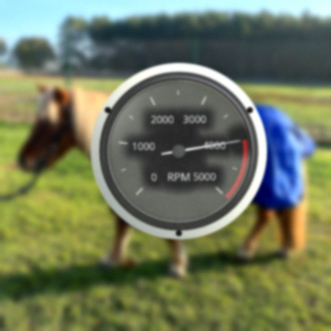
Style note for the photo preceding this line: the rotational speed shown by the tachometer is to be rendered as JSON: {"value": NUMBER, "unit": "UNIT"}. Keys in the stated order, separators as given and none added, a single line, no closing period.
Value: {"value": 4000, "unit": "rpm"}
